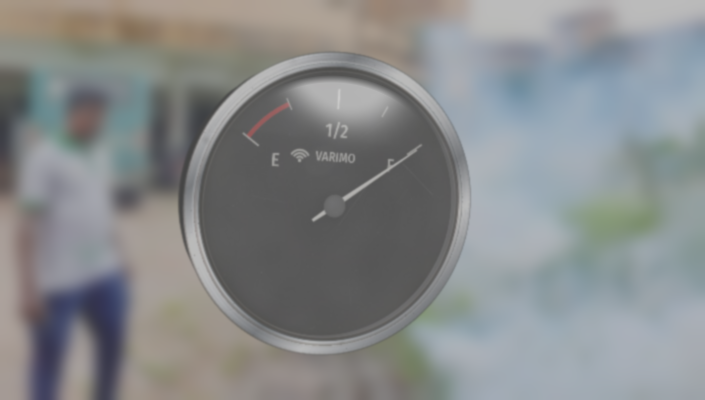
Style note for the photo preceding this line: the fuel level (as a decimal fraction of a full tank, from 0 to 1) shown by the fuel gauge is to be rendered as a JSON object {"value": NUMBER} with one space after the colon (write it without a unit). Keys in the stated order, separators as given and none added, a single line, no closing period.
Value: {"value": 1}
